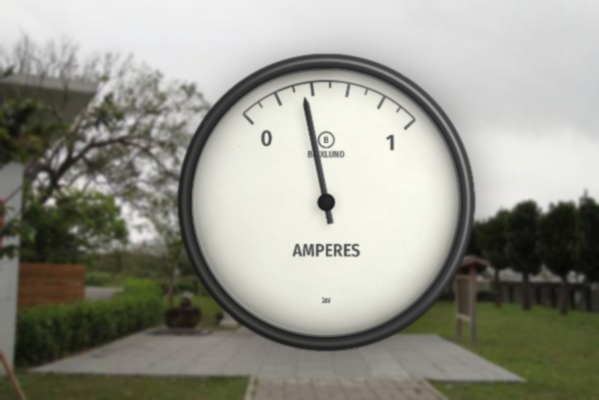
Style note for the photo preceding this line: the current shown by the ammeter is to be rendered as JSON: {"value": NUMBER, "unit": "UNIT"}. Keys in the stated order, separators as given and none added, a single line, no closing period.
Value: {"value": 0.35, "unit": "A"}
